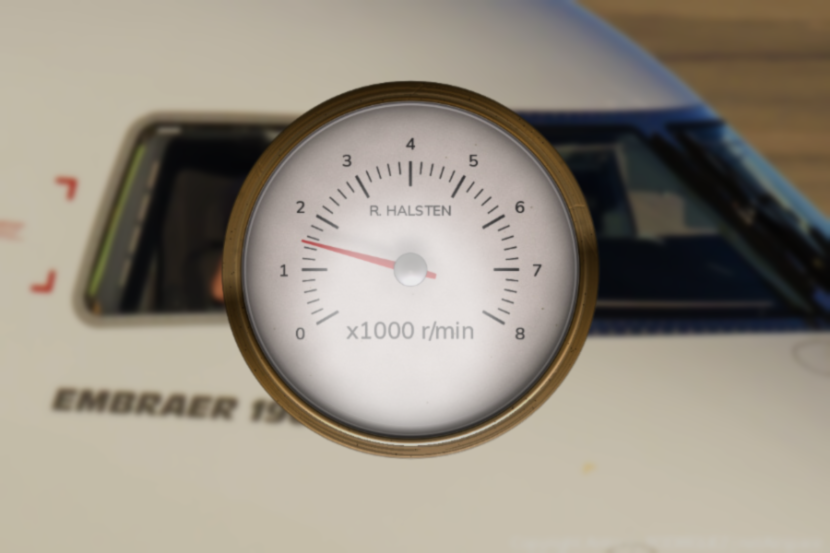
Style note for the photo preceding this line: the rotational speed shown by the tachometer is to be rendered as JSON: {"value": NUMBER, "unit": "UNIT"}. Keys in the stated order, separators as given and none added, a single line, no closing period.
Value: {"value": 1500, "unit": "rpm"}
